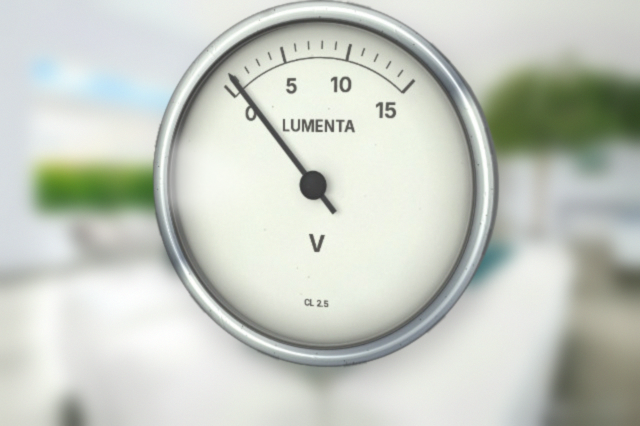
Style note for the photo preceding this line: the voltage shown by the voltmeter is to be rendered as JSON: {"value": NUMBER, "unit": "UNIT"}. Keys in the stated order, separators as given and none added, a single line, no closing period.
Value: {"value": 1, "unit": "V"}
